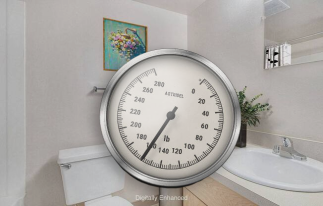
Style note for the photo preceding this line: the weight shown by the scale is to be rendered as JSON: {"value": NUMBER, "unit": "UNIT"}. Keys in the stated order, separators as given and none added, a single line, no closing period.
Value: {"value": 160, "unit": "lb"}
